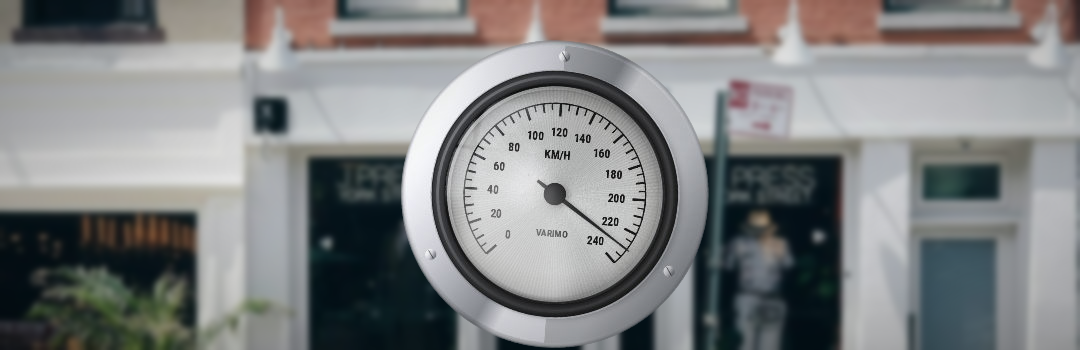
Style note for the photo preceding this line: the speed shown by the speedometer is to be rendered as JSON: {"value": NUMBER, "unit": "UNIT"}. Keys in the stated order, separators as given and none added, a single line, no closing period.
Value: {"value": 230, "unit": "km/h"}
